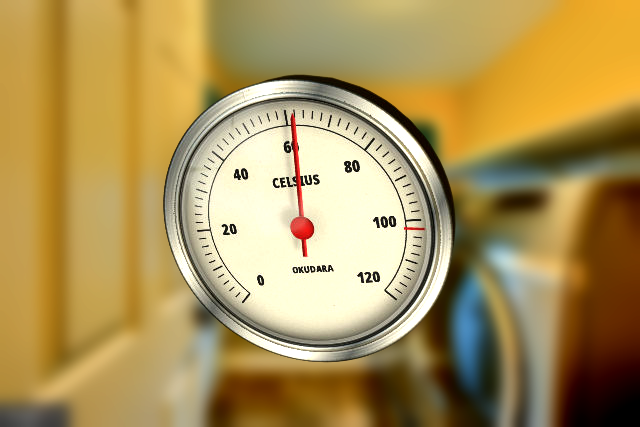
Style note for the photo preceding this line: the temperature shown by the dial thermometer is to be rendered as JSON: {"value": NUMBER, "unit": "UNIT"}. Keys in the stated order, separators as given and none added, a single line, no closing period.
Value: {"value": 62, "unit": "°C"}
